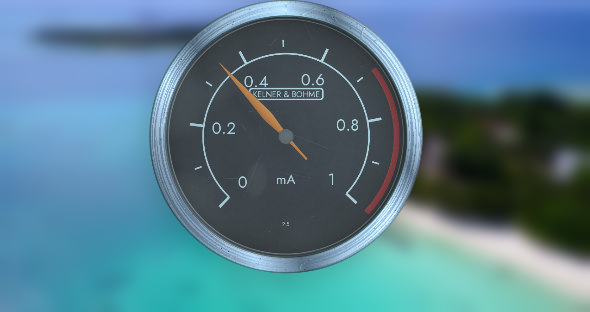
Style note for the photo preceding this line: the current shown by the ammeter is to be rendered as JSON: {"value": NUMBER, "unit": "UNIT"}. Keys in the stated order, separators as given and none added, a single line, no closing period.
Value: {"value": 0.35, "unit": "mA"}
